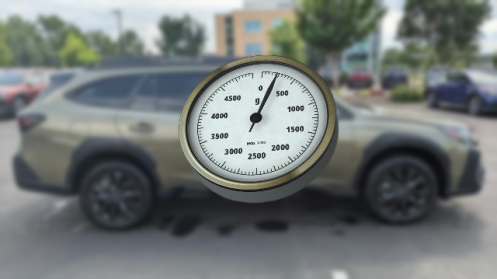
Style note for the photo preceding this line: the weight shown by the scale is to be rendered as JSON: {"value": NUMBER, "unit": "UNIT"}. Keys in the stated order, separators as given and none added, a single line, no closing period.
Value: {"value": 250, "unit": "g"}
